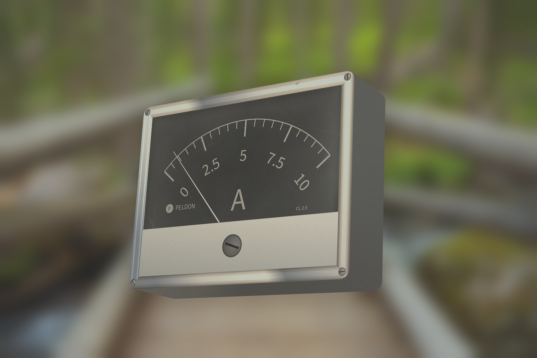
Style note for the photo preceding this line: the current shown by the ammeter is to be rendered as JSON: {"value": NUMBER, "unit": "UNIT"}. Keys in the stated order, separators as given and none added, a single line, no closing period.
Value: {"value": 1, "unit": "A"}
